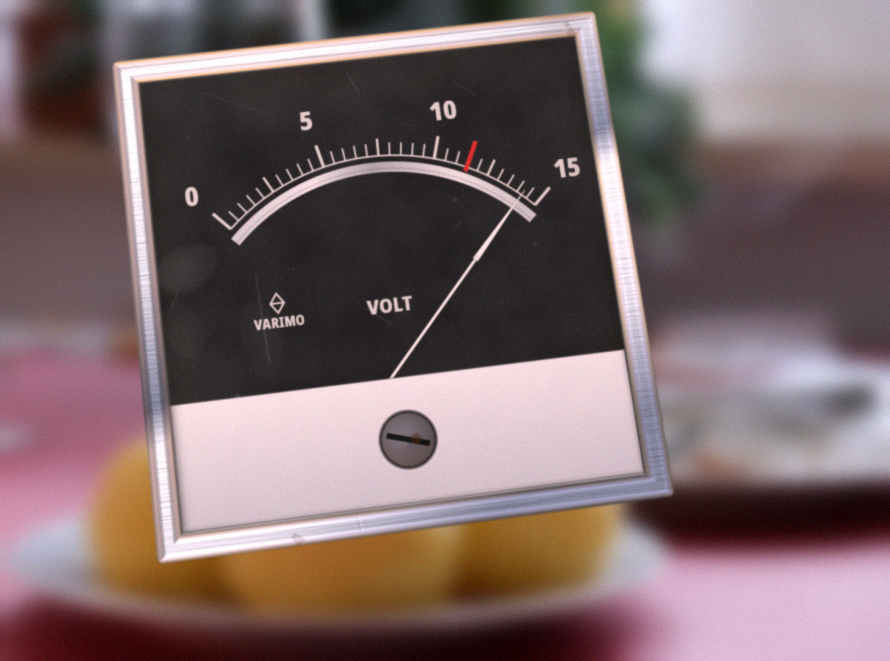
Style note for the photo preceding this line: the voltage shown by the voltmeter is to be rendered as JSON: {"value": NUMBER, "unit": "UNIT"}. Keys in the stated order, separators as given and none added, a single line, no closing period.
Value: {"value": 14.25, "unit": "V"}
